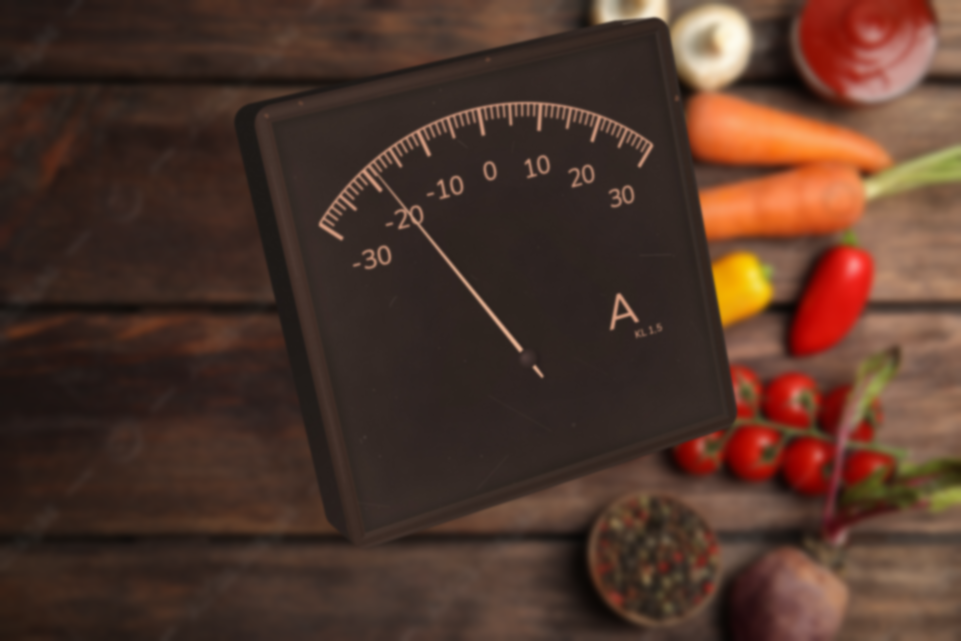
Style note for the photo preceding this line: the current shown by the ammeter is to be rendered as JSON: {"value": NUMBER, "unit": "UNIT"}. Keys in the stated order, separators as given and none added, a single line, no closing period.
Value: {"value": -19, "unit": "A"}
